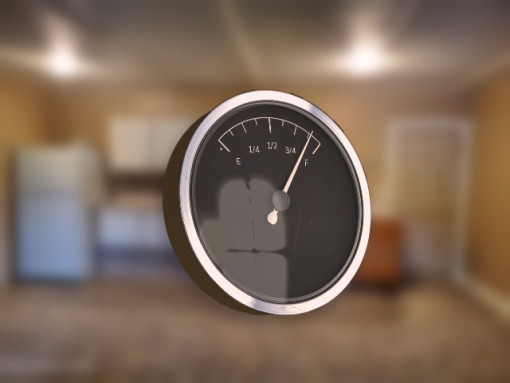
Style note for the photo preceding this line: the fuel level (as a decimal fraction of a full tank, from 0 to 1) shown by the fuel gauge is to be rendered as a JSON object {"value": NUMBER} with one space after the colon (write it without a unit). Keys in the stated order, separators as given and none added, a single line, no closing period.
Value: {"value": 0.875}
